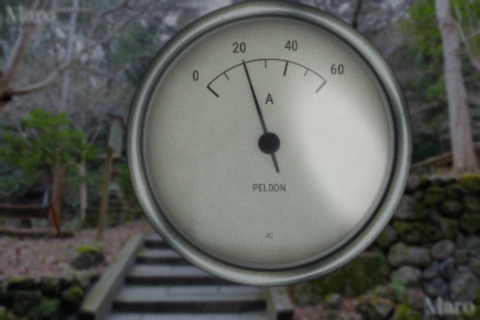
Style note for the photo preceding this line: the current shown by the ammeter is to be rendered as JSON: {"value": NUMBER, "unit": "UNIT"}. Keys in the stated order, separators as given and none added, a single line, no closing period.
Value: {"value": 20, "unit": "A"}
